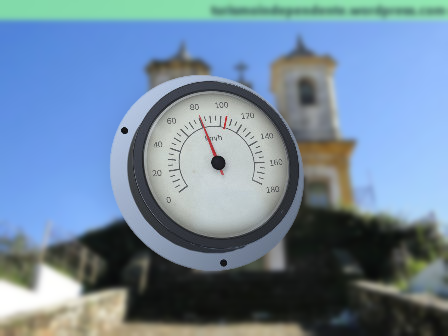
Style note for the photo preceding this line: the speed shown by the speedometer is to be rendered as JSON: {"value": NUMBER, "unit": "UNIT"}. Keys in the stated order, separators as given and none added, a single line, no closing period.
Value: {"value": 80, "unit": "km/h"}
